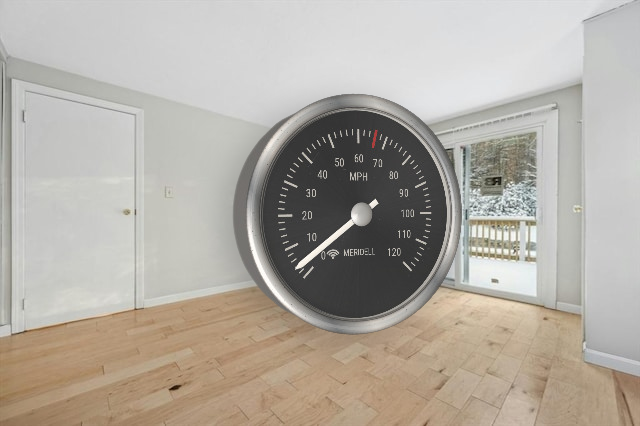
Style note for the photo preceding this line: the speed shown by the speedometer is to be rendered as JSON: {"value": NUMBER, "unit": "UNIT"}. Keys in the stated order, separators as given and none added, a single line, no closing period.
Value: {"value": 4, "unit": "mph"}
